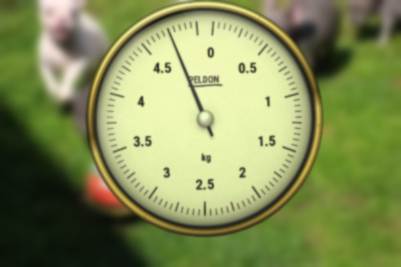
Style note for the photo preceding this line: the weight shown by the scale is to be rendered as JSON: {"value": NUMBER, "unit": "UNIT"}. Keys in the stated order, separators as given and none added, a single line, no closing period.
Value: {"value": 4.75, "unit": "kg"}
